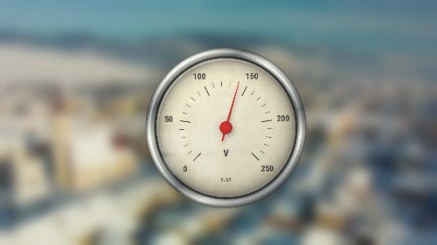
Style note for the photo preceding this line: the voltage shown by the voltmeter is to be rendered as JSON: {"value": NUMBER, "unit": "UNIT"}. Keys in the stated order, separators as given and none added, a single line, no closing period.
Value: {"value": 140, "unit": "V"}
